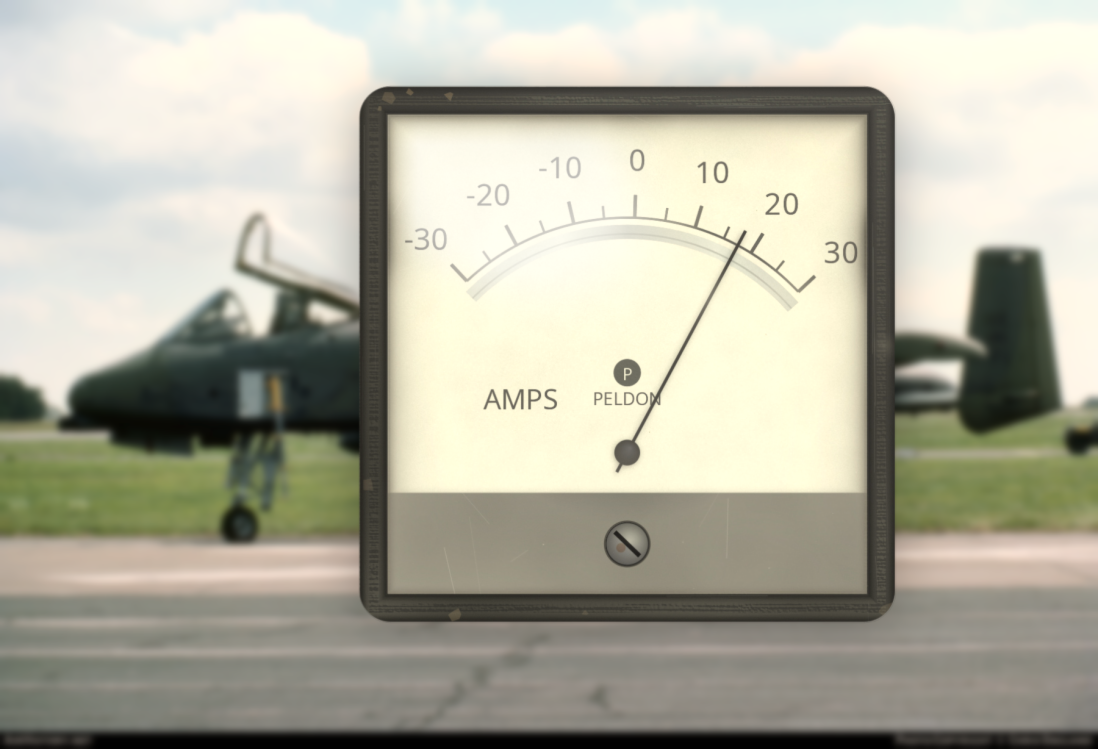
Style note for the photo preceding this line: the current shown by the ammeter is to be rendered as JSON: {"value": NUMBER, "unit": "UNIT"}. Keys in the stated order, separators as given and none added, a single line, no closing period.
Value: {"value": 17.5, "unit": "A"}
